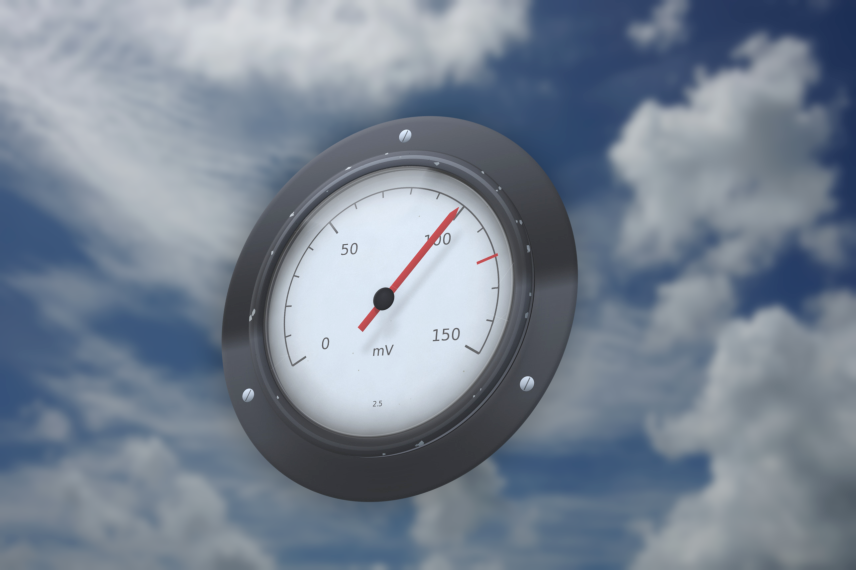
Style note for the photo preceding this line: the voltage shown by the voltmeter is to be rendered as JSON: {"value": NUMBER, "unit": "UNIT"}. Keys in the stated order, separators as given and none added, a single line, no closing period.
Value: {"value": 100, "unit": "mV"}
